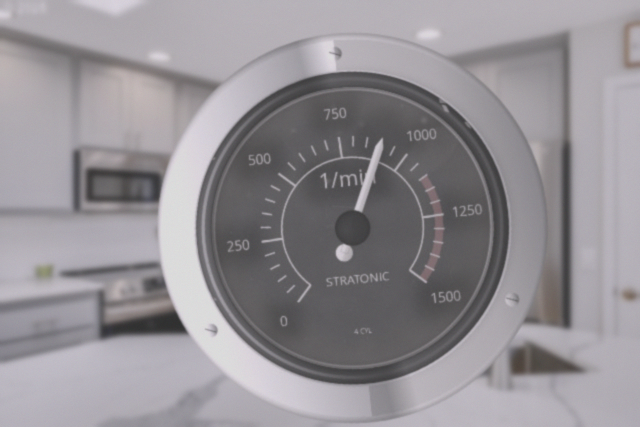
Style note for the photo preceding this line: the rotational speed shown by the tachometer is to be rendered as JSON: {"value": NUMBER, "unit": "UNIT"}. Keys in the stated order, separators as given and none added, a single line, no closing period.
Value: {"value": 900, "unit": "rpm"}
